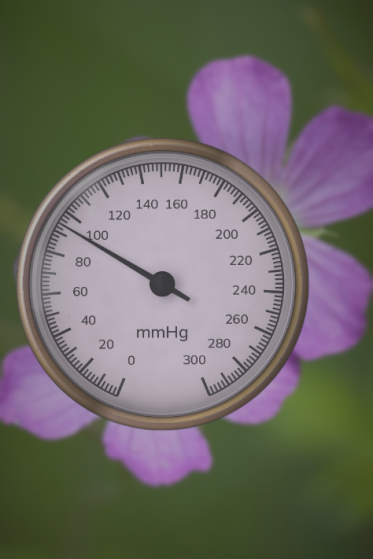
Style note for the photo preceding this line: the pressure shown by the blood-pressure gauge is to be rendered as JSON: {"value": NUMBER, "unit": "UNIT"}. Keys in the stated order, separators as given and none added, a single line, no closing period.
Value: {"value": 94, "unit": "mmHg"}
